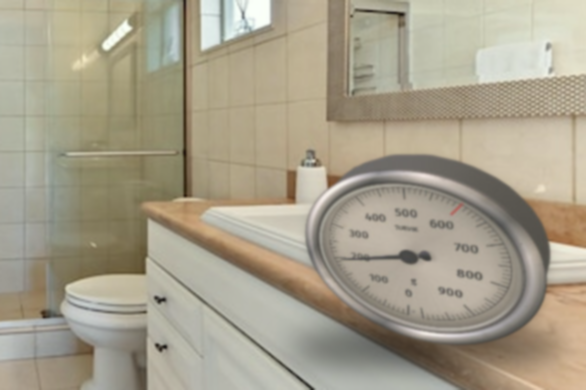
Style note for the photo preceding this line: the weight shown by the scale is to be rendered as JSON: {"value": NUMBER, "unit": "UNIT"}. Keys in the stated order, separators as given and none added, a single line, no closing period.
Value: {"value": 200, "unit": "g"}
